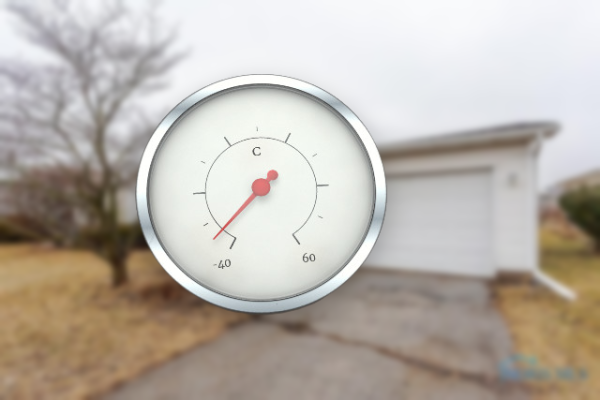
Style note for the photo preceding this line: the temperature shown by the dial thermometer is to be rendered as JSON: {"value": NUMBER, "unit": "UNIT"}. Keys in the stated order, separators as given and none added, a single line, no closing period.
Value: {"value": -35, "unit": "°C"}
